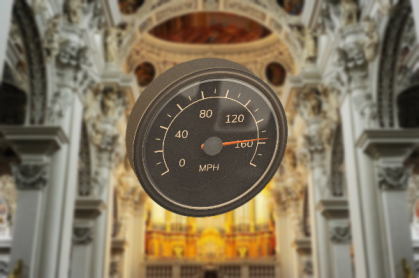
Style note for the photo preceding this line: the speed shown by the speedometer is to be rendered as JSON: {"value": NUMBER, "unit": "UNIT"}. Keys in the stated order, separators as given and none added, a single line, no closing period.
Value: {"value": 155, "unit": "mph"}
